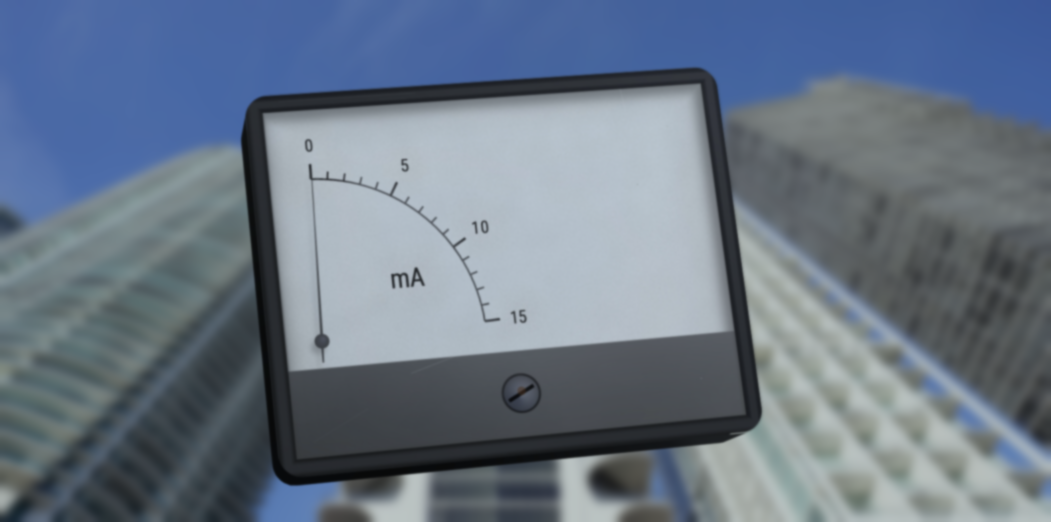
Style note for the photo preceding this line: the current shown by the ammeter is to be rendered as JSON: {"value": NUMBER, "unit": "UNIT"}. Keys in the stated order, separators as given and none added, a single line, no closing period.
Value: {"value": 0, "unit": "mA"}
